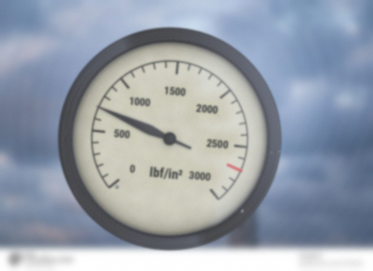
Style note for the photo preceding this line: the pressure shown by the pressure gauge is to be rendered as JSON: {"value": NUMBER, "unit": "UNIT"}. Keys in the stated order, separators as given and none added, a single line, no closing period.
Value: {"value": 700, "unit": "psi"}
